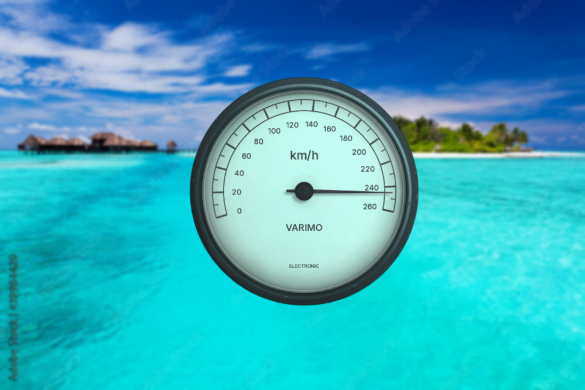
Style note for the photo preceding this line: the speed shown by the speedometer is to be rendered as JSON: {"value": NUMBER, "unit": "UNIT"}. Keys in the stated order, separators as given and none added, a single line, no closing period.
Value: {"value": 245, "unit": "km/h"}
